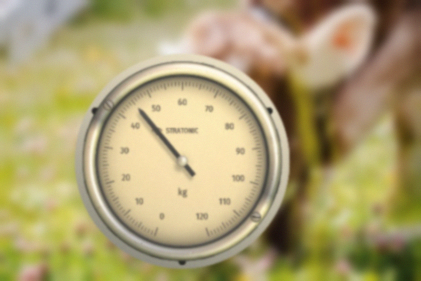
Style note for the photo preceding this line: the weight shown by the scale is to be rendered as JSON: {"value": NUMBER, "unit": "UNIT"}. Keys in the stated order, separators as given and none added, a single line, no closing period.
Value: {"value": 45, "unit": "kg"}
